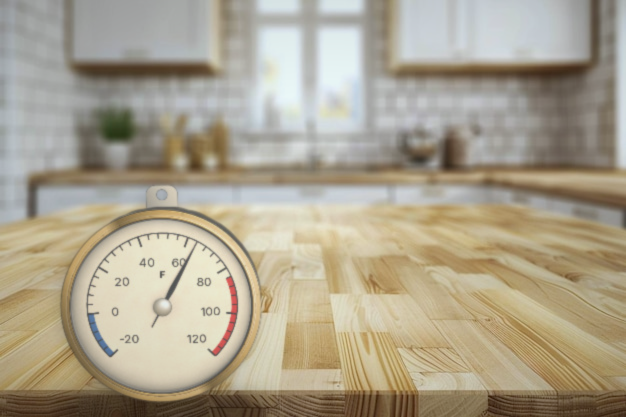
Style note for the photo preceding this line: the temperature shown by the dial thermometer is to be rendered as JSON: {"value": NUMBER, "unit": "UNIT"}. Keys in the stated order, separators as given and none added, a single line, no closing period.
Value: {"value": 64, "unit": "°F"}
